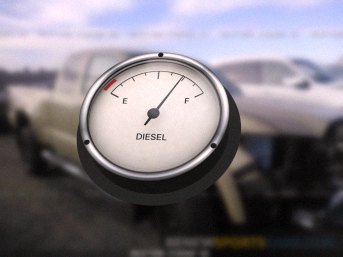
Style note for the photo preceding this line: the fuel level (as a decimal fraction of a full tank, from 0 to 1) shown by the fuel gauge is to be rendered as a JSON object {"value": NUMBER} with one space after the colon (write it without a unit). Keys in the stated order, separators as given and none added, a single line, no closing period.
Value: {"value": 0.75}
